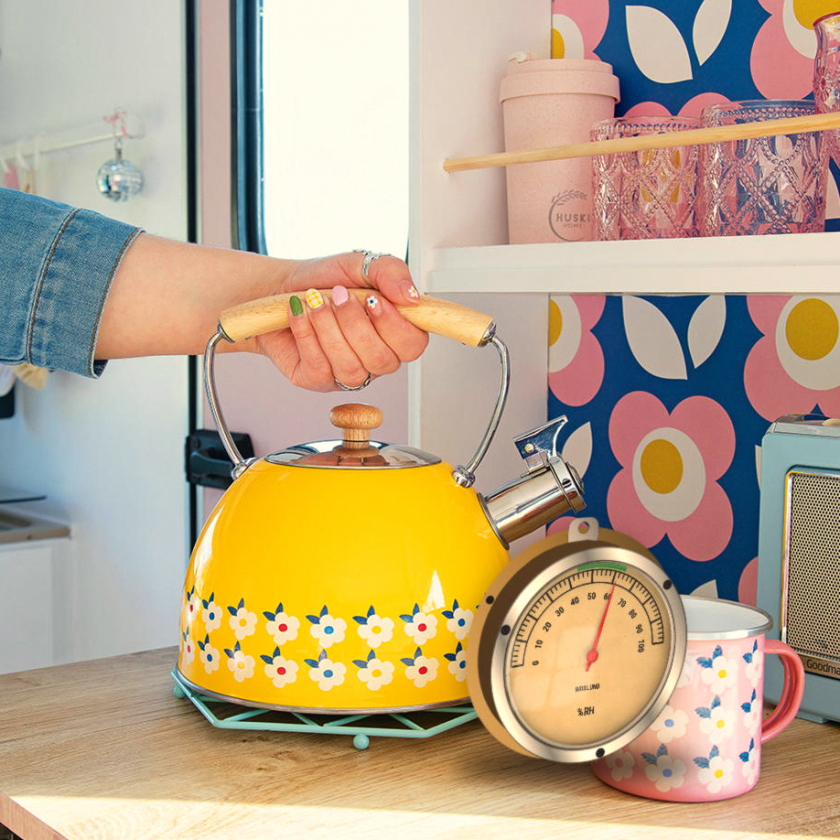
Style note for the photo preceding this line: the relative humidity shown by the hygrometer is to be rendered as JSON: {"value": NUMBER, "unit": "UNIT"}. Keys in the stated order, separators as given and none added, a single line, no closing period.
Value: {"value": 60, "unit": "%"}
